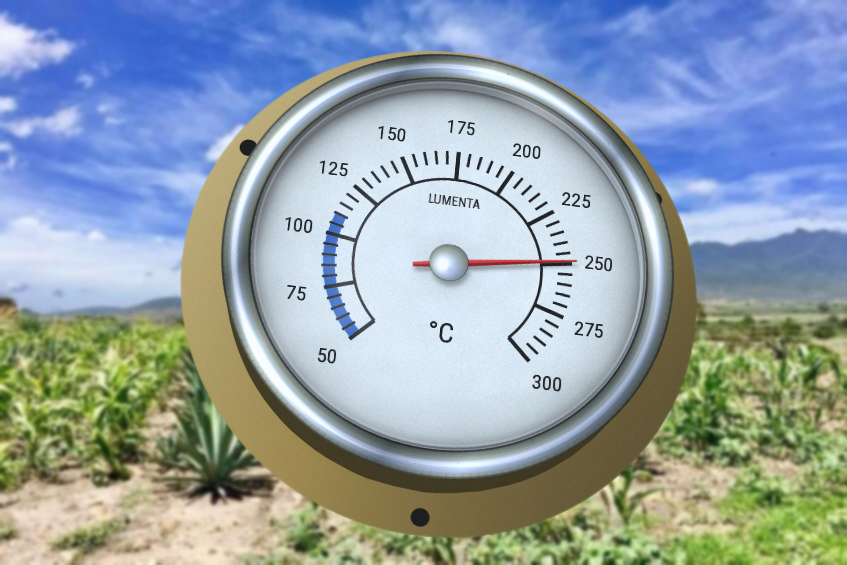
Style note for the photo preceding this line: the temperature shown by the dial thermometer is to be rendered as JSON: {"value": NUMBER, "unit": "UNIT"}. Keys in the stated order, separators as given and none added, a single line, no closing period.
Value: {"value": 250, "unit": "°C"}
